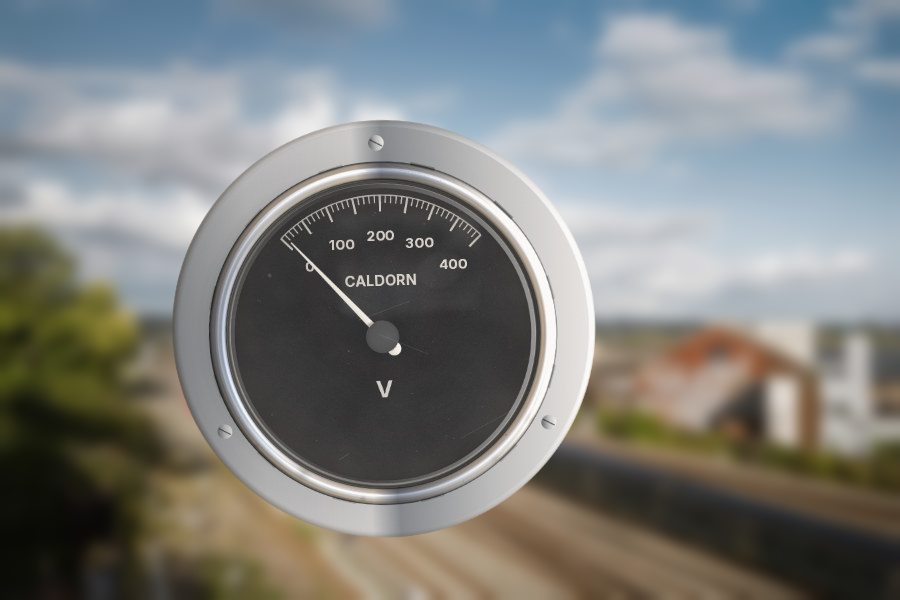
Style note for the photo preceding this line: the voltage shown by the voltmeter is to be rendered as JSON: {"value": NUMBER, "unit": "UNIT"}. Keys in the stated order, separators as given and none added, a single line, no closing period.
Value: {"value": 10, "unit": "V"}
